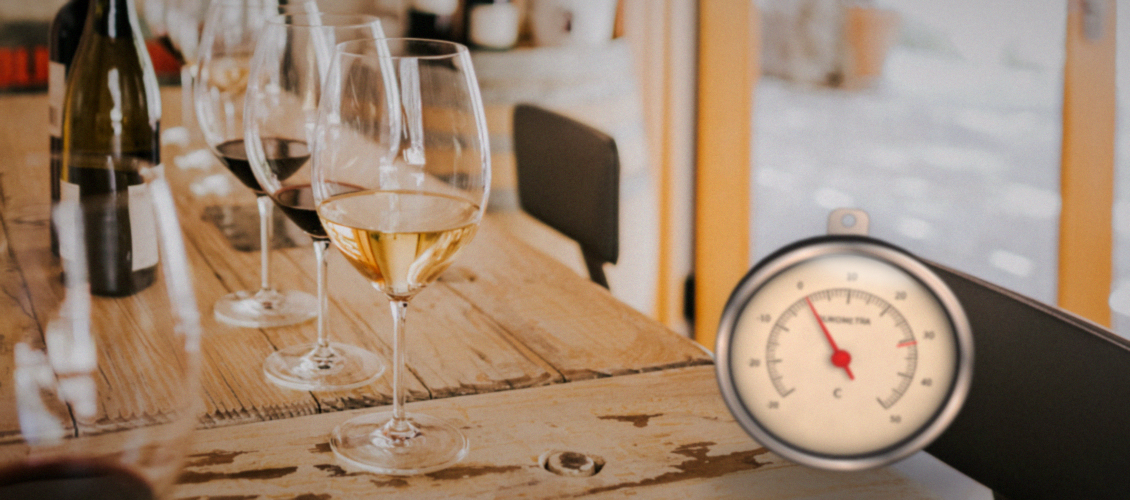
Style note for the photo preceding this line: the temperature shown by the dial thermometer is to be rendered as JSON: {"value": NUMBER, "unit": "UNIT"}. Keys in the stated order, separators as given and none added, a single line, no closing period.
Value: {"value": 0, "unit": "°C"}
